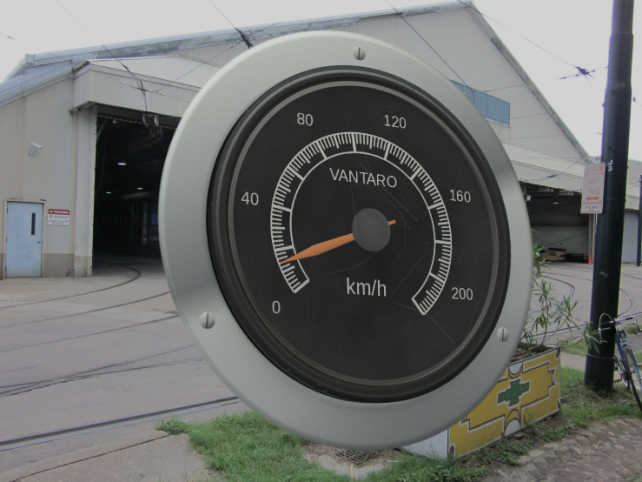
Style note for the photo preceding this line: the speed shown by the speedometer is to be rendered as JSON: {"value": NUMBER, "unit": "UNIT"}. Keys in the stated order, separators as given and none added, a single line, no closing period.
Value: {"value": 14, "unit": "km/h"}
